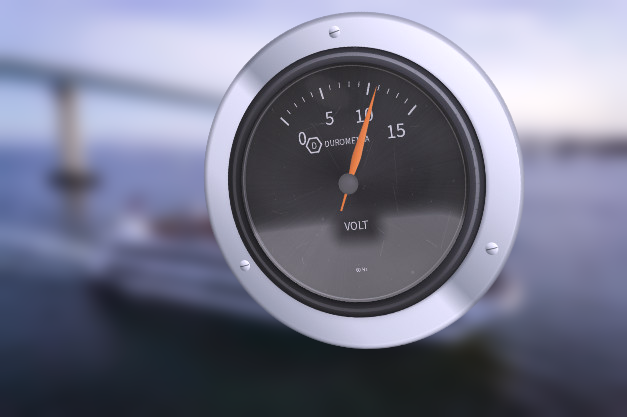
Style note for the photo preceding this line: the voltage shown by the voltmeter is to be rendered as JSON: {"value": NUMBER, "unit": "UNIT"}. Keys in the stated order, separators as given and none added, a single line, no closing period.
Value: {"value": 11, "unit": "V"}
